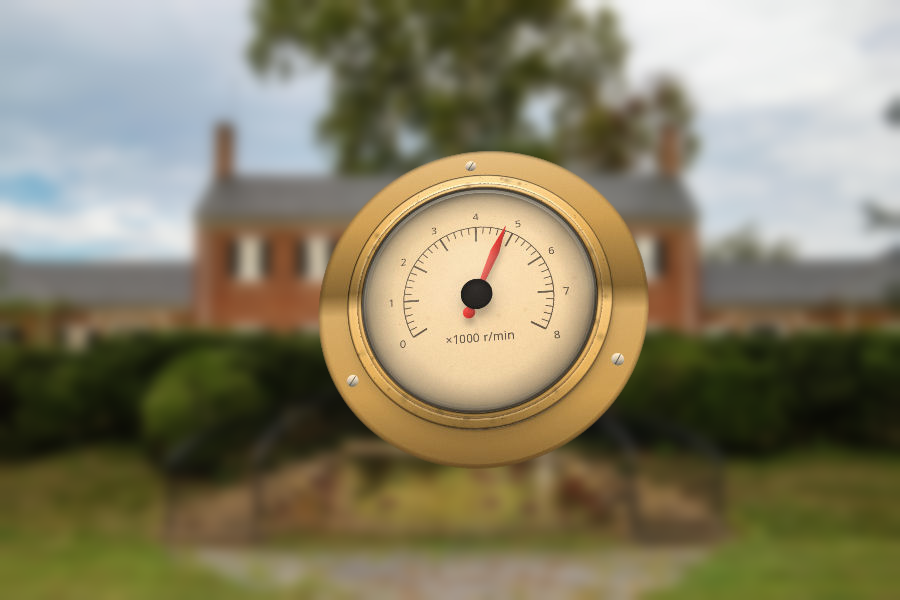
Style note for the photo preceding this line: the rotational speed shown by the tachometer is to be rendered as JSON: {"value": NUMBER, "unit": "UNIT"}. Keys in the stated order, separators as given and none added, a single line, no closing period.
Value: {"value": 4800, "unit": "rpm"}
